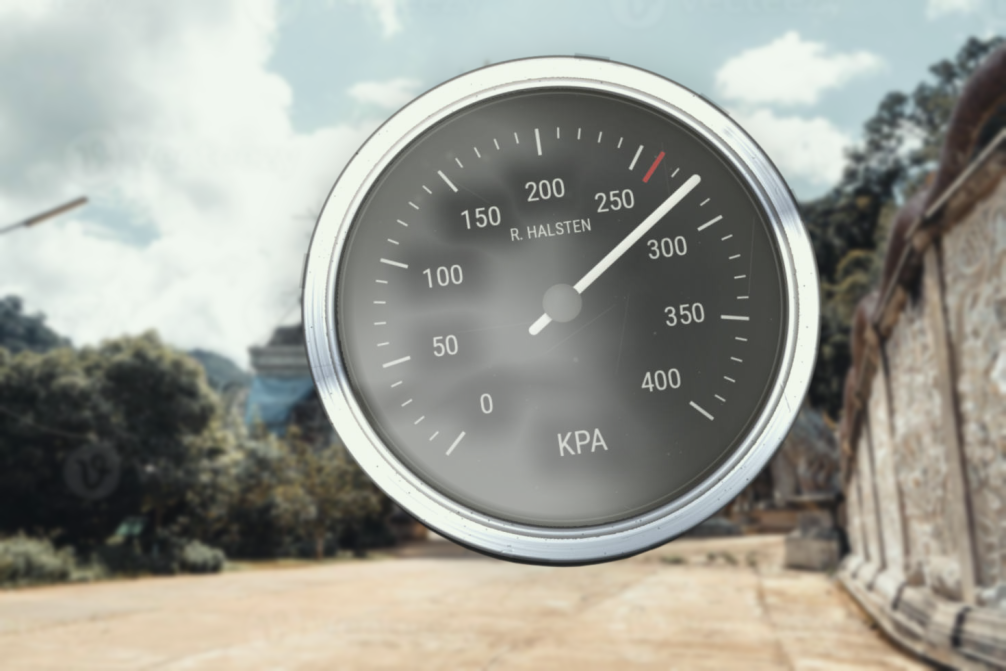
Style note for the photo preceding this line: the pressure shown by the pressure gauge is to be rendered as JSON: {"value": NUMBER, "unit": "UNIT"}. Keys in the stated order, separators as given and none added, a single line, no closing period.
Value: {"value": 280, "unit": "kPa"}
